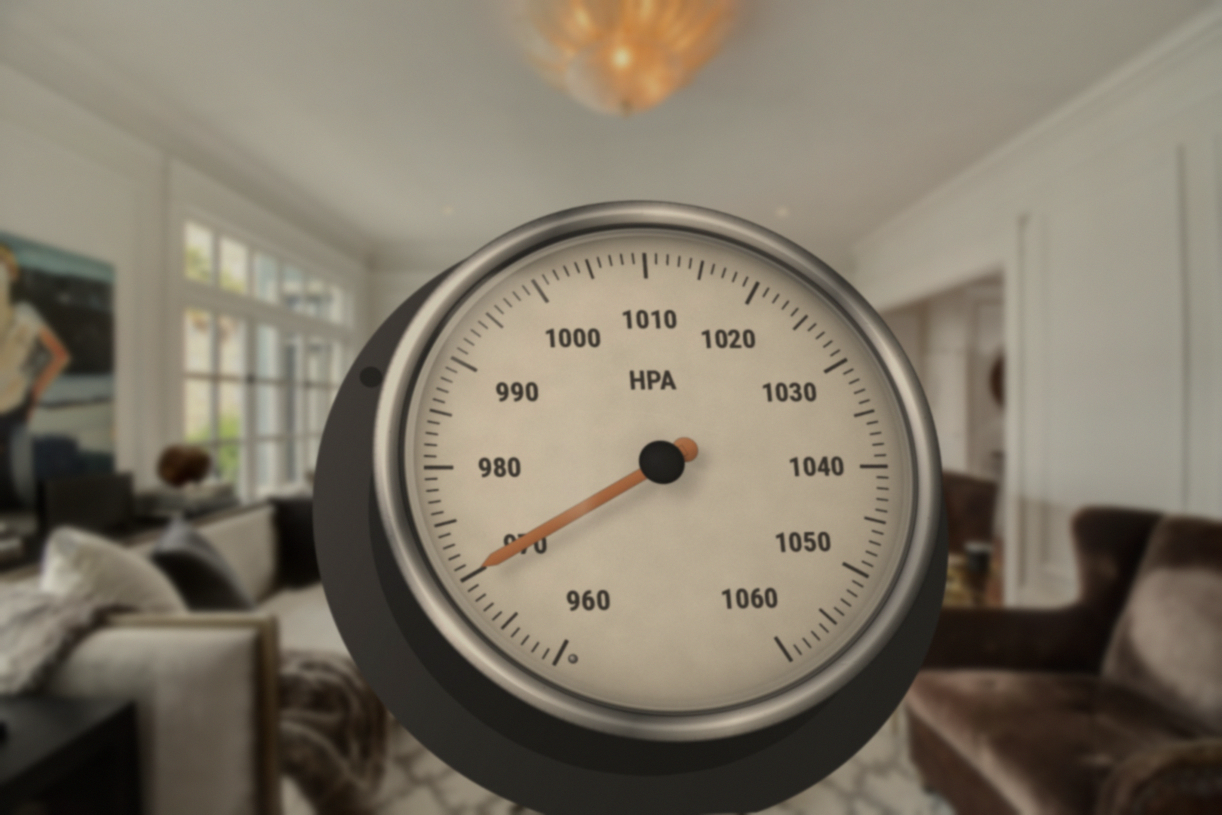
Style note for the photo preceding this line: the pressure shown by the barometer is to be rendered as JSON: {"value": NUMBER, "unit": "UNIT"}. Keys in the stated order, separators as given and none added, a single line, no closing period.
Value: {"value": 970, "unit": "hPa"}
